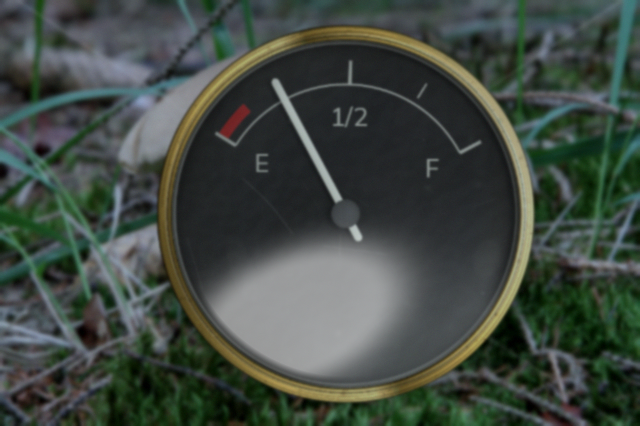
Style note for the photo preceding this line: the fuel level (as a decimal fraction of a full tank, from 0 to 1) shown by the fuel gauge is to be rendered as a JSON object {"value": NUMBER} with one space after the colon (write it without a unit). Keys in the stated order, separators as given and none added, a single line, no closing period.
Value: {"value": 0.25}
